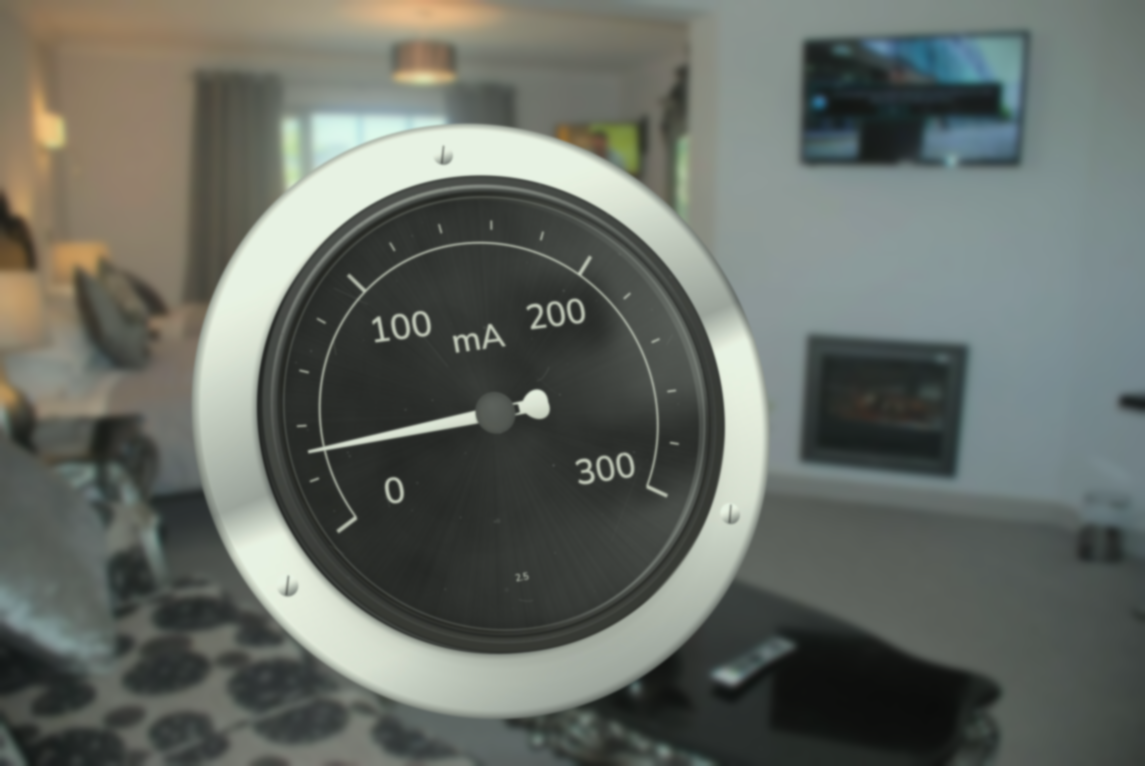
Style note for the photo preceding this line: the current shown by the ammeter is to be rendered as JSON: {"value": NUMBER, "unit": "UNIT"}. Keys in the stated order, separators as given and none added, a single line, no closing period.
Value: {"value": 30, "unit": "mA"}
